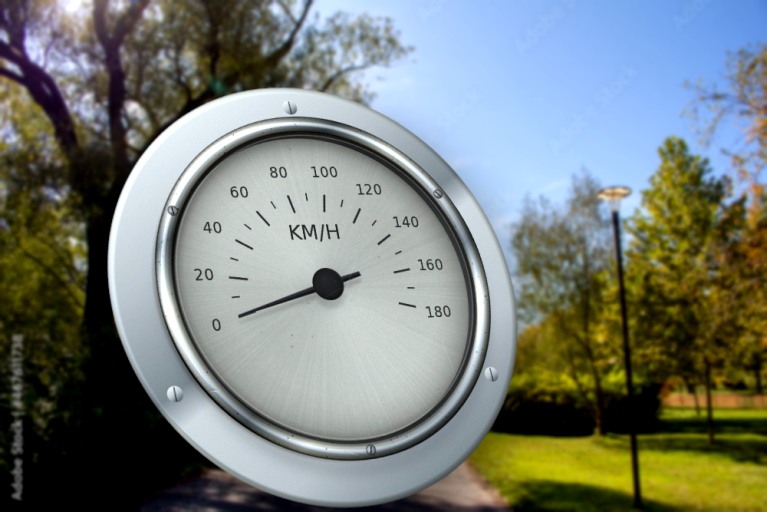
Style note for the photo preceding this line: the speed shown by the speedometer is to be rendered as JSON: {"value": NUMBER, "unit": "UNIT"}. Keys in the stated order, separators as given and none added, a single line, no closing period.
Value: {"value": 0, "unit": "km/h"}
